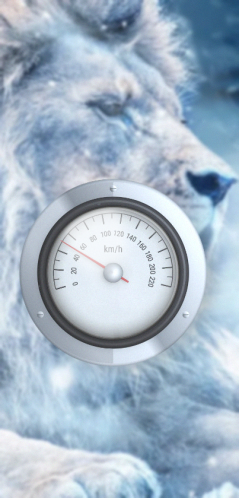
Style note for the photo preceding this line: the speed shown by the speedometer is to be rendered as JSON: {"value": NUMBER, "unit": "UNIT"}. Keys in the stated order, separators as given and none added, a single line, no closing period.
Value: {"value": 50, "unit": "km/h"}
